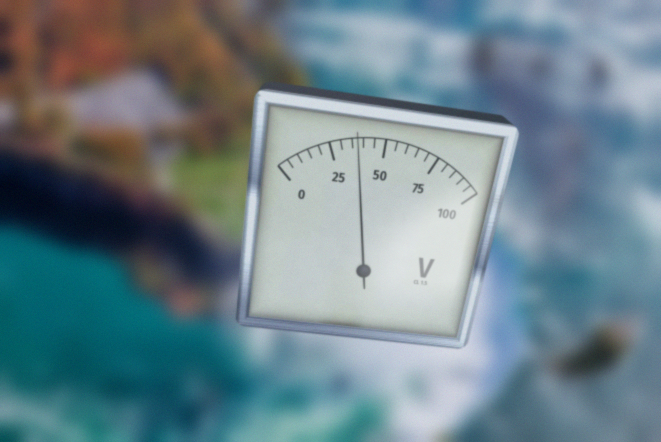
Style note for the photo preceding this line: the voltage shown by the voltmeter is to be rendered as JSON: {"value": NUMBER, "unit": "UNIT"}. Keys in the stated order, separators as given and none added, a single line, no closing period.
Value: {"value": 37.5, "unit": "V"}
